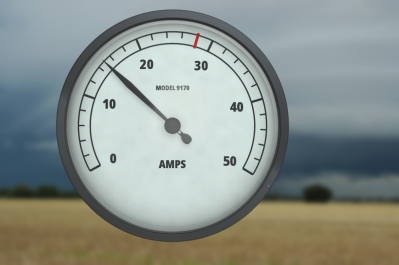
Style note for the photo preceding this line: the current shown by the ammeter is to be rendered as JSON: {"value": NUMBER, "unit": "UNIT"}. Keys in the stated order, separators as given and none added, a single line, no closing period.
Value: {"value": 15, "unit": "A"}
